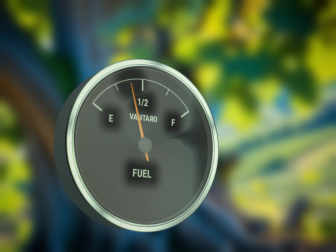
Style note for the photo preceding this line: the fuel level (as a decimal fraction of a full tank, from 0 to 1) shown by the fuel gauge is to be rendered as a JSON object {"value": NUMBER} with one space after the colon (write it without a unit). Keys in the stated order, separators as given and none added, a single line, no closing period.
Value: {"value": 0.375}
